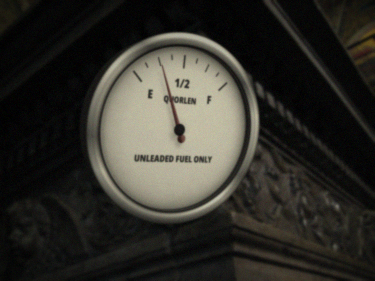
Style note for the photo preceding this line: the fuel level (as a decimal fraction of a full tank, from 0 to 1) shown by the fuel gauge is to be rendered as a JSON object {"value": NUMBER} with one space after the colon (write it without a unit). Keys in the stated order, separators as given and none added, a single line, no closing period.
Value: {"value": 0.25}
